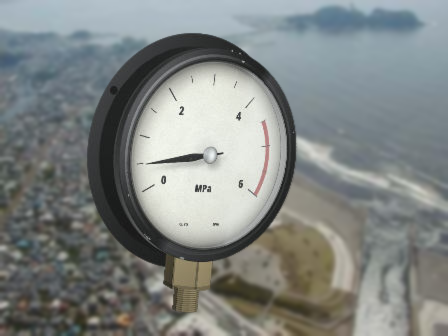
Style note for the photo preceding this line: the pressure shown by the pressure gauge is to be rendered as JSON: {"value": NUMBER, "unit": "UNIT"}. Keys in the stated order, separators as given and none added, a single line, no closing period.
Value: {"value": 0.5, "unit": "MPa"}
